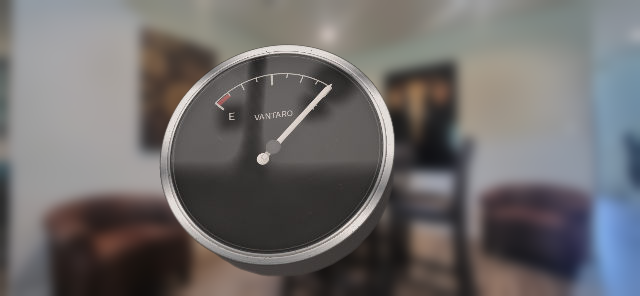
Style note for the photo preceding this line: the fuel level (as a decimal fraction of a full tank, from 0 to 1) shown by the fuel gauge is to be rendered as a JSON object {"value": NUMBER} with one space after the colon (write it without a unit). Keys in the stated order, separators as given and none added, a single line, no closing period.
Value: {"value": 1}
